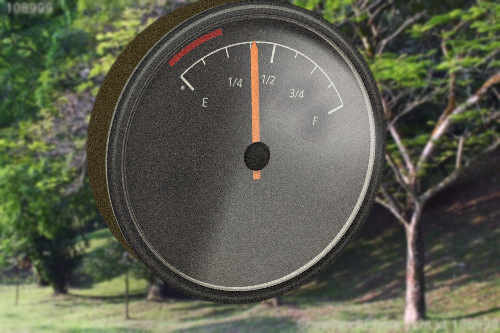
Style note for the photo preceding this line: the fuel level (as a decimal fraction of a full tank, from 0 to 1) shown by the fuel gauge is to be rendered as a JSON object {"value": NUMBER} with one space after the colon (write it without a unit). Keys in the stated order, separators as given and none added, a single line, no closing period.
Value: {"value": 0.375}
